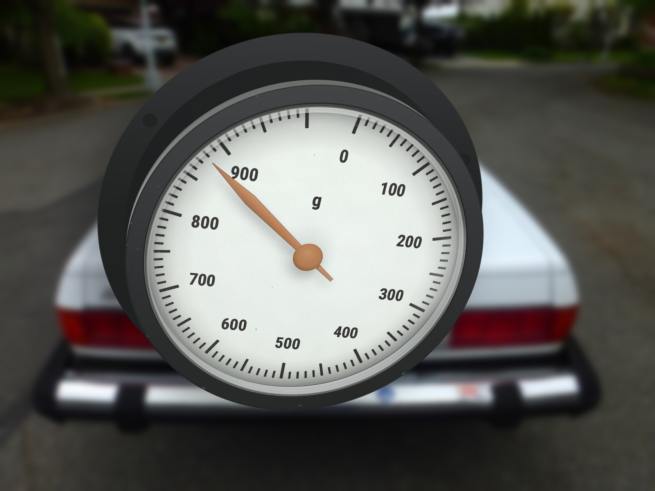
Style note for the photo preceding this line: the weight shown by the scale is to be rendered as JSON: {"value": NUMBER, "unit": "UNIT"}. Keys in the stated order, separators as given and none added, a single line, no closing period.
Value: {"value": 880, "unit": "g"}
